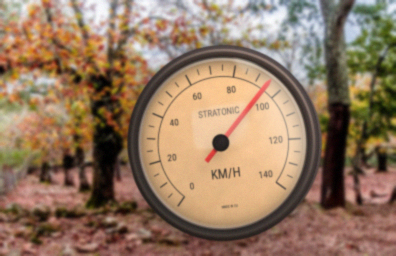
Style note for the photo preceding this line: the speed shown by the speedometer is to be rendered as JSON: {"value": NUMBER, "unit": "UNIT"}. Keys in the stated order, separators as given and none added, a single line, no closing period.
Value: {"value": 95, "unit": "km/h"}
